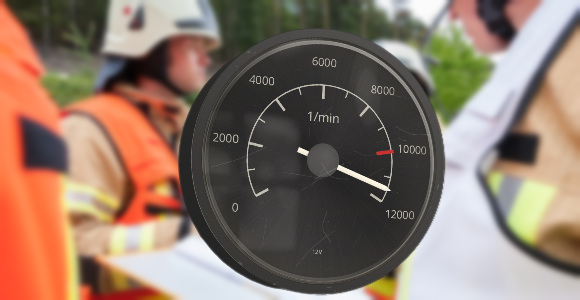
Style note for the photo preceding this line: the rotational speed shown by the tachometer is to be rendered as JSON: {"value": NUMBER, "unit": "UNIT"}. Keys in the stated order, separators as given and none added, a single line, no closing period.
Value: {"value": 11500, "unit": "rpm"}
